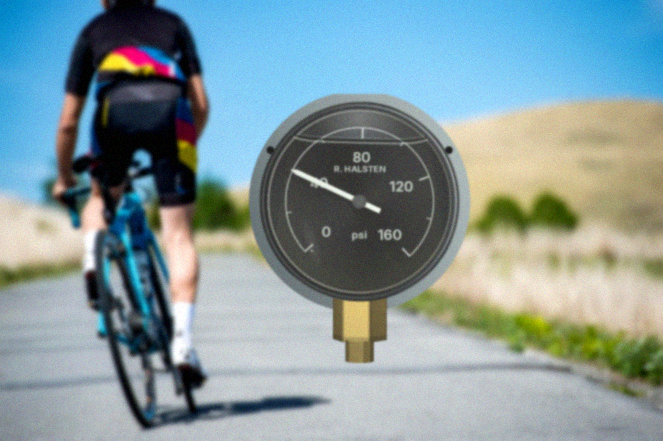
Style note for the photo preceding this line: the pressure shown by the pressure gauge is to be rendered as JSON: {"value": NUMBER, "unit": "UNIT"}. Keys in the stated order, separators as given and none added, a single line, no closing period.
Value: {"value": 40, "unit": "psi"}
